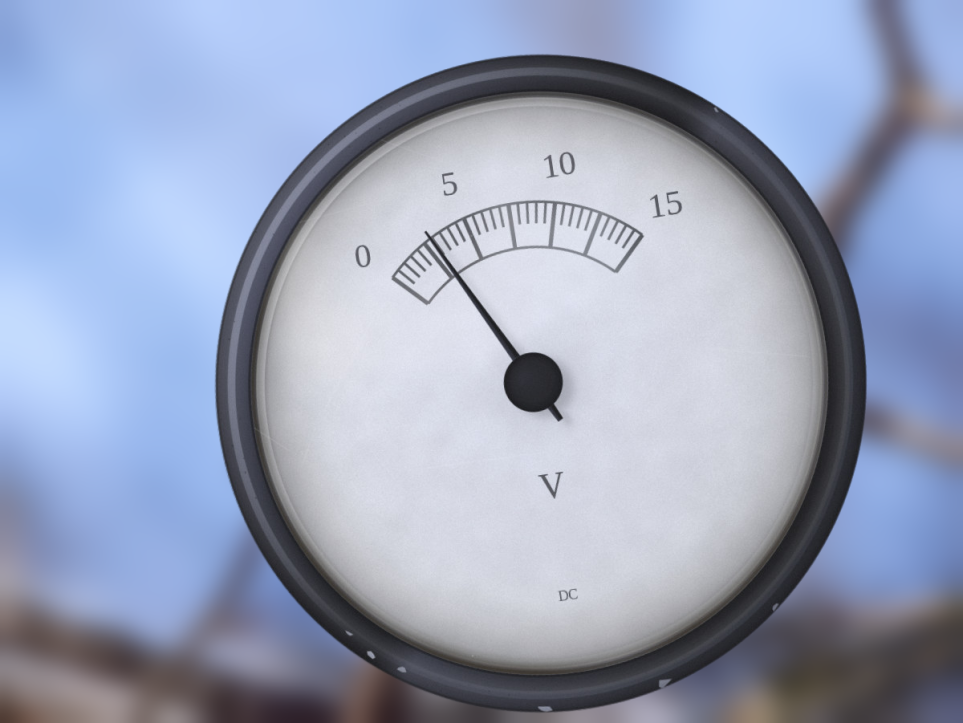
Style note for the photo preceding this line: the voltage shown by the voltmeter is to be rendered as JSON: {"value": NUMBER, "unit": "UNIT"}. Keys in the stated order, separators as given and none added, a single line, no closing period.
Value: {"value": 3, "unit": "V"}
